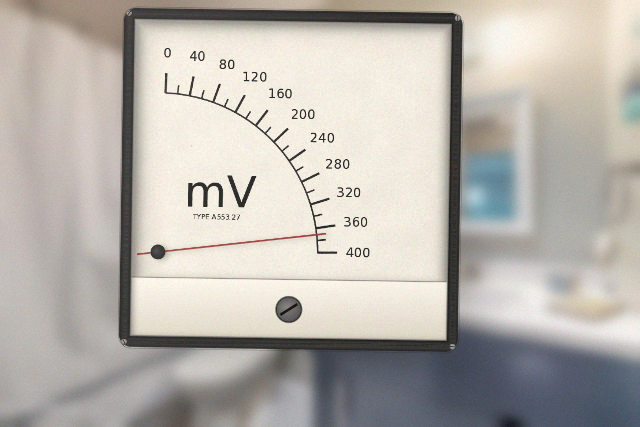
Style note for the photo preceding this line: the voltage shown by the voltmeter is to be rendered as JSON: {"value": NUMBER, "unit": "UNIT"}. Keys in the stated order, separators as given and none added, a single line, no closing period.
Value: {"value": 370, "unit": "mV"}
